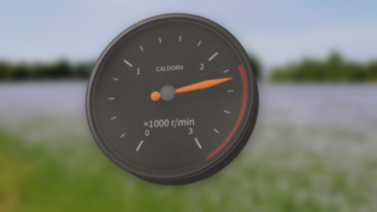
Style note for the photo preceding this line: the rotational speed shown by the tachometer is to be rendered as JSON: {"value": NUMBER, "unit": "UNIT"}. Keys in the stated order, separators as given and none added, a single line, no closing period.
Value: {"value": 2300, "unit": "rpm"}
